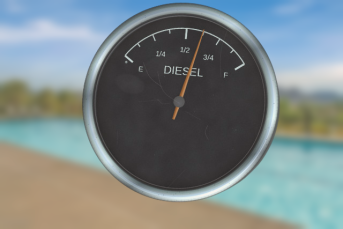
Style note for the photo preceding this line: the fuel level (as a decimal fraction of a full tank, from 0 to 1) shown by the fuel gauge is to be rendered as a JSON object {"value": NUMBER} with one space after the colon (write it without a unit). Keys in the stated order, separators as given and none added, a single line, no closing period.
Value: {"value": 0.625}
